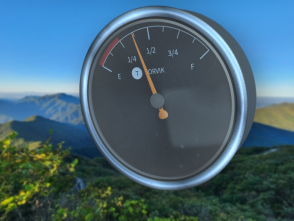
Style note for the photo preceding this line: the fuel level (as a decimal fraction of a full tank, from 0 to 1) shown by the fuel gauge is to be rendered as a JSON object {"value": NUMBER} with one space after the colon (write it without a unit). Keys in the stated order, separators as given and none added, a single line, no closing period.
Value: {"value": 0.375}
